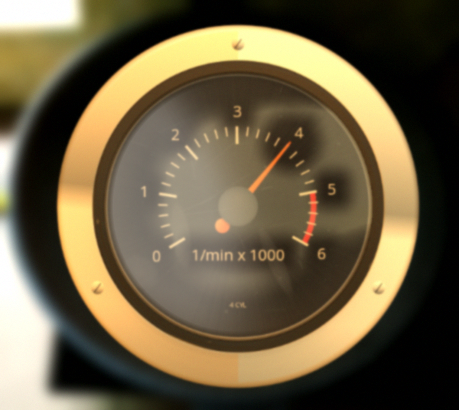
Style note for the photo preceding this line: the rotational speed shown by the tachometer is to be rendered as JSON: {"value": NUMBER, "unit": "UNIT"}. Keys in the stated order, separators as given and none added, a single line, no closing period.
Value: {"value": 4000, "unit": "rpm"}
